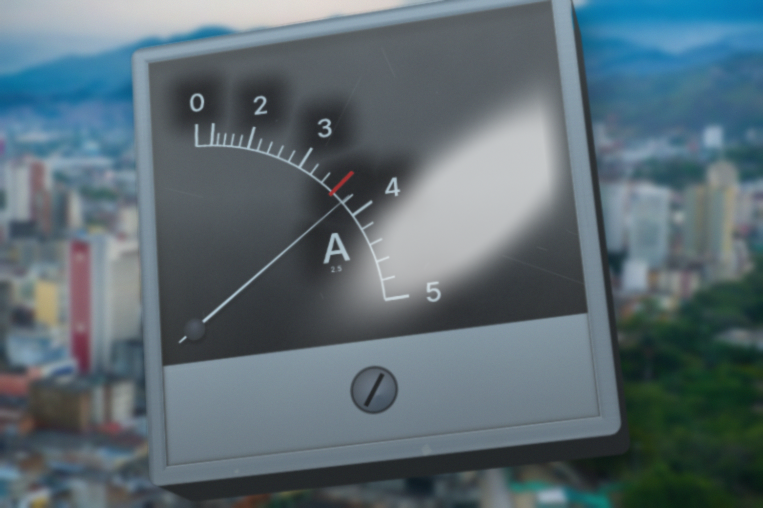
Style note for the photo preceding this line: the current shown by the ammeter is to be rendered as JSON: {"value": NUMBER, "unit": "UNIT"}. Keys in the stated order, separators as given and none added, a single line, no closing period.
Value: {"value": 3.8, "unit": "A"}
